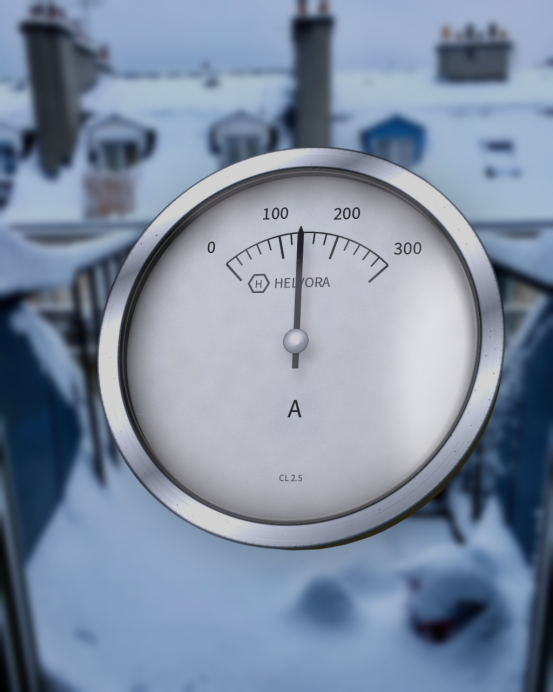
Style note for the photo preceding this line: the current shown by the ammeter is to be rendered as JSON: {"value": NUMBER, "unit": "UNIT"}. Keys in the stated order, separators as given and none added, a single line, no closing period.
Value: {"value": 140, "unit": "A"}
